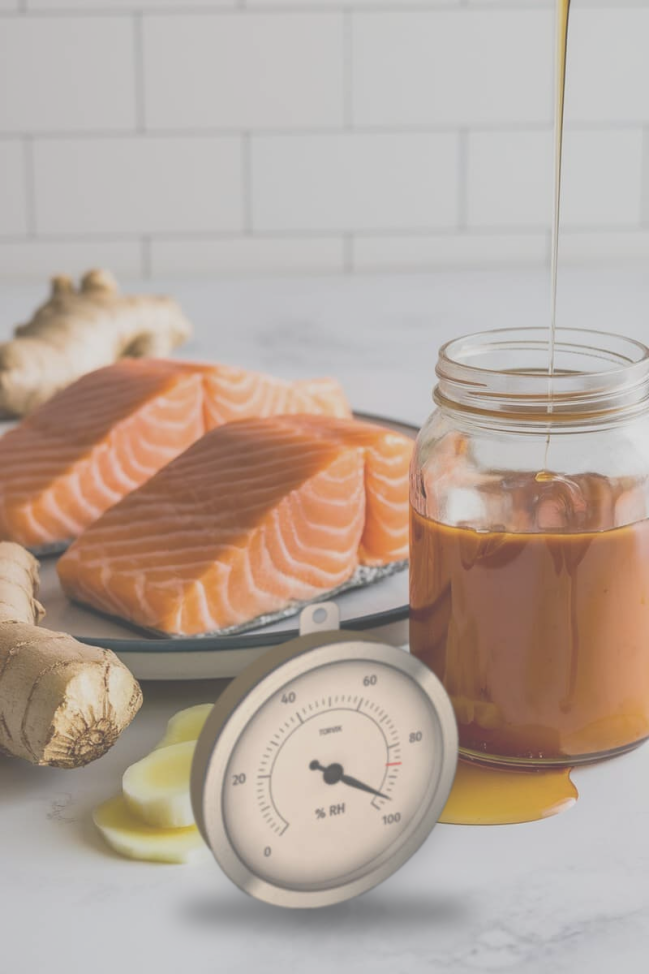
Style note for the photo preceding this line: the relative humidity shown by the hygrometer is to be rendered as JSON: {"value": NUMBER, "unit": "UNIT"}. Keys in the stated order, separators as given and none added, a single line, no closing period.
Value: {"value": 96, "unit": "%"}
